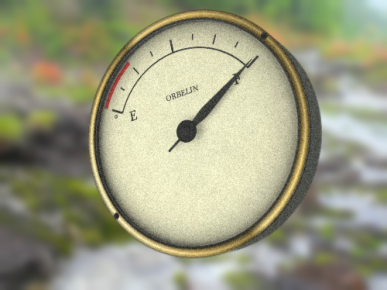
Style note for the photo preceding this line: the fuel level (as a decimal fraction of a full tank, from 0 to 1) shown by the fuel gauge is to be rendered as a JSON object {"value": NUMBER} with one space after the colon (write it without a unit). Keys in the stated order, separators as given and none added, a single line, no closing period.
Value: {"value": 1}
